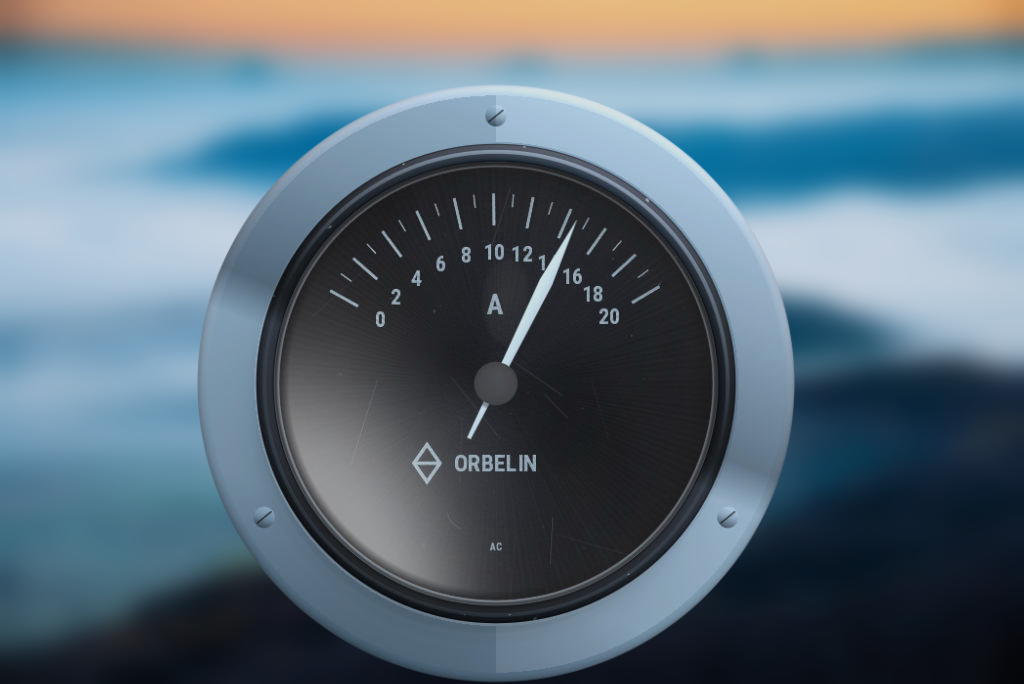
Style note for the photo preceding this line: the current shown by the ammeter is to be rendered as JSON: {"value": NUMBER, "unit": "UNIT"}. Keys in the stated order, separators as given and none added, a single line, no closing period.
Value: {"value": 14.5, "unit": "A"}
